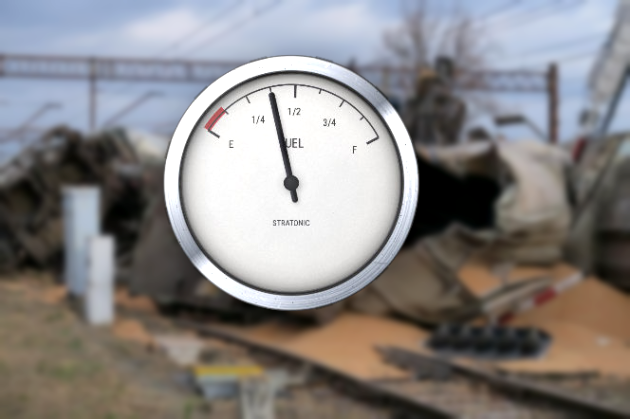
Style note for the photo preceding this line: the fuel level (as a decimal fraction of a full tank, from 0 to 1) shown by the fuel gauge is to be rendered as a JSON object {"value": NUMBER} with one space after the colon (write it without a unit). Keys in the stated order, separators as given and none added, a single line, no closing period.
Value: {"value": 0.375}
